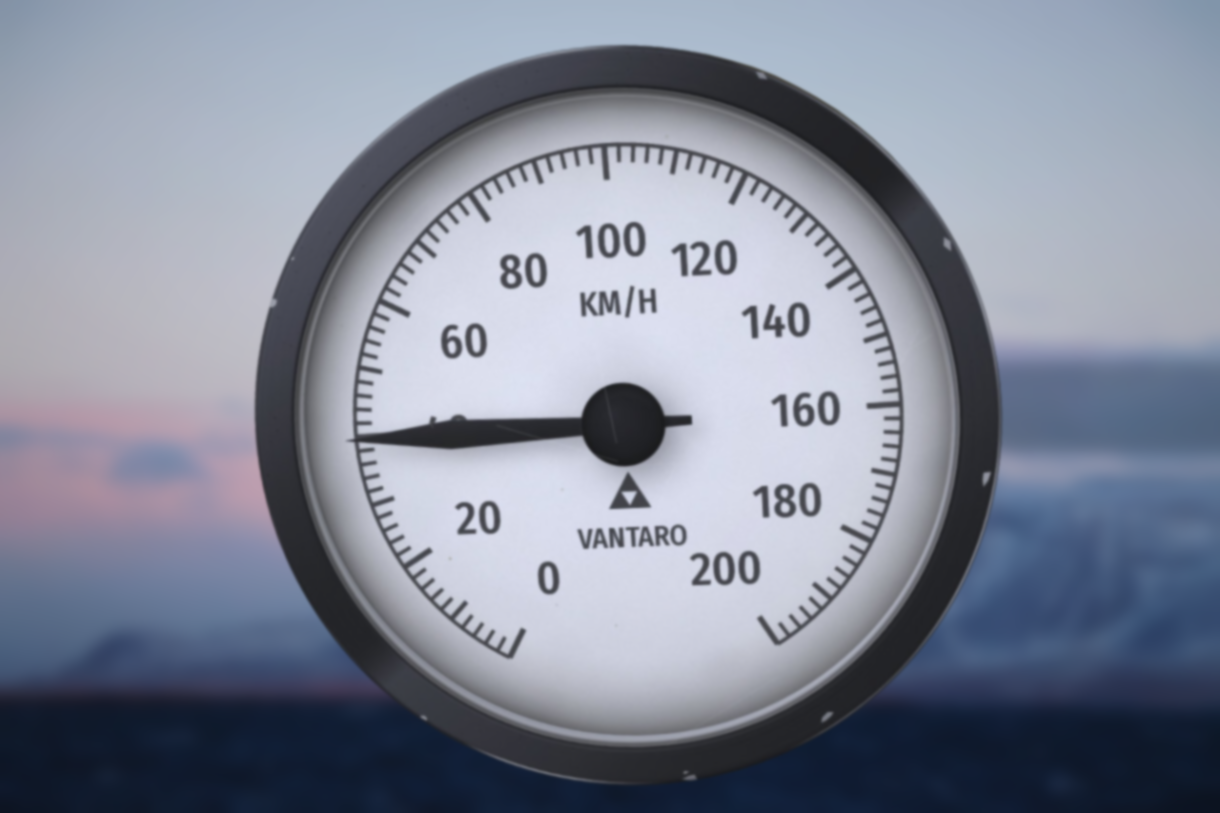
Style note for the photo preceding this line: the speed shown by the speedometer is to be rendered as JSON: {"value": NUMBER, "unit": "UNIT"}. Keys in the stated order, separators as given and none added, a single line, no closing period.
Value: {"value": 40, "unit": "km/h"}
